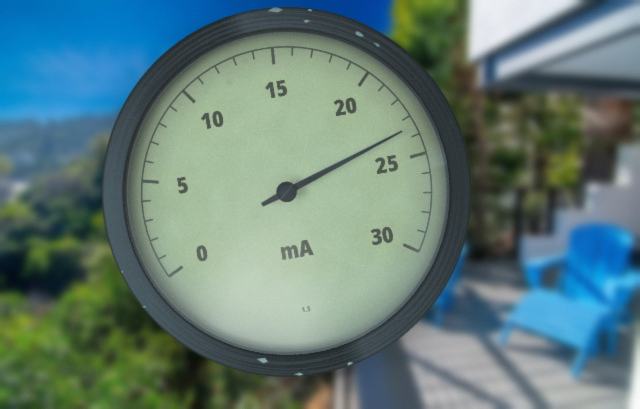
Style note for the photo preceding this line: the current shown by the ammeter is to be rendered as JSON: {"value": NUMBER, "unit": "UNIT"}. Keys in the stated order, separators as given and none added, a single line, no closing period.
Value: {"value": 23.5, "unit": "mA"}
